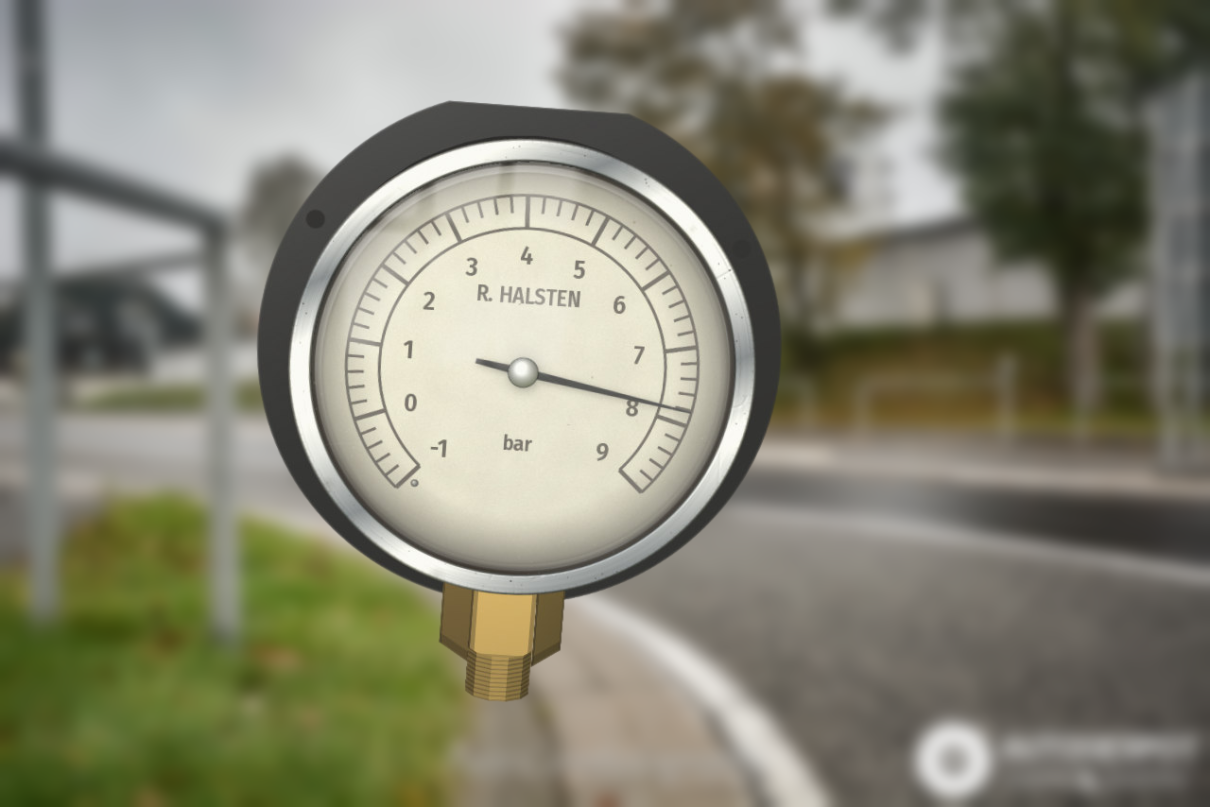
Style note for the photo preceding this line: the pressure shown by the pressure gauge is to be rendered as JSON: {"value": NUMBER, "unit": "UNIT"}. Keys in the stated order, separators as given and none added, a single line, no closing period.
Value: {"value": 7.8, "unit": "bar"}
